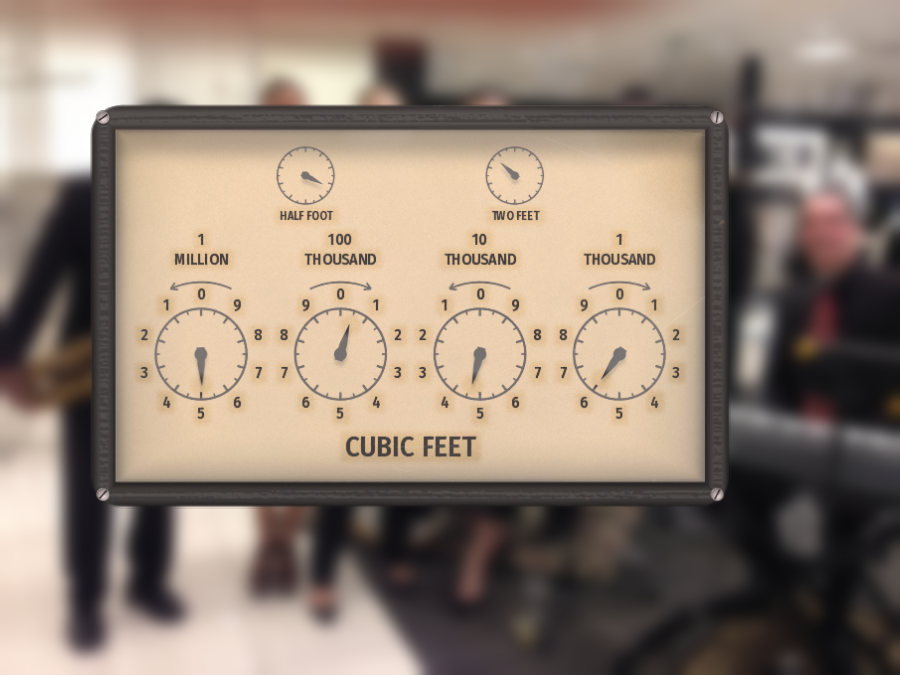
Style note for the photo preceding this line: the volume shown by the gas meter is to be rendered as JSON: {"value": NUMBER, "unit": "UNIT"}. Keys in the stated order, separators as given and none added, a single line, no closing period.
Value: {"value": 504600, "unit": "ft³"}
